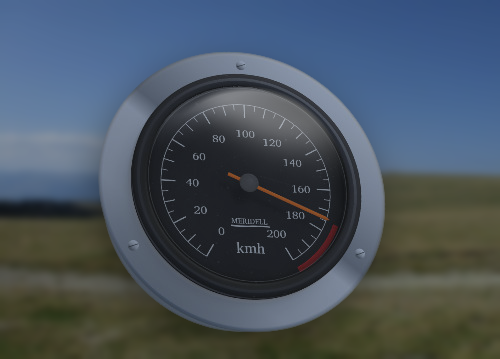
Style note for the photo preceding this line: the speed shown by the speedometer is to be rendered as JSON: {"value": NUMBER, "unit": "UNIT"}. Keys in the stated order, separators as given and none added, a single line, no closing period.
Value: {"value": 175, "unit": "km/h"}
